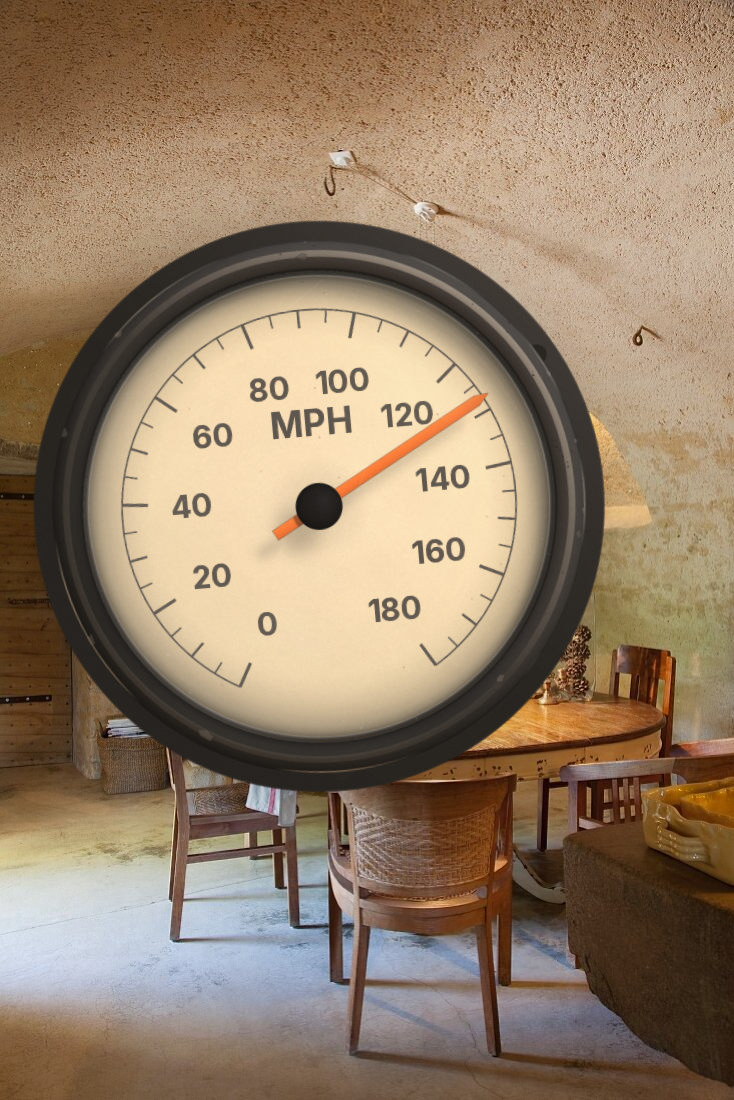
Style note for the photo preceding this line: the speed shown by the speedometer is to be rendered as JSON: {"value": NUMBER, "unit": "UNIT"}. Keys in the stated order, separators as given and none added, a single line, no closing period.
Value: {"value": 127.5, "unit": "mph"}
